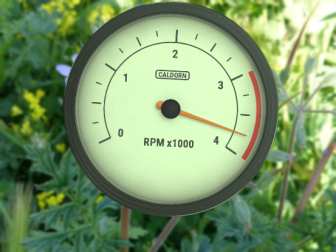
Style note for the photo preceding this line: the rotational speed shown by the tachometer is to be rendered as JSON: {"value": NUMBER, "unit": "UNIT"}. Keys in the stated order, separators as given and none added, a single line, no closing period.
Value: {"value": 3750, "unit": "rpm"}
